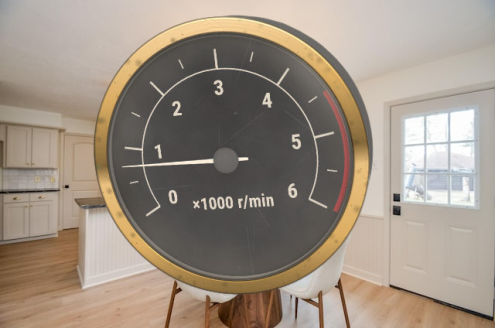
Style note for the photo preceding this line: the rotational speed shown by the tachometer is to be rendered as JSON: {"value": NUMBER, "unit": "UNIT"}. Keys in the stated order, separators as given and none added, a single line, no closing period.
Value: {"value": 750, "unit": "rpm"}
